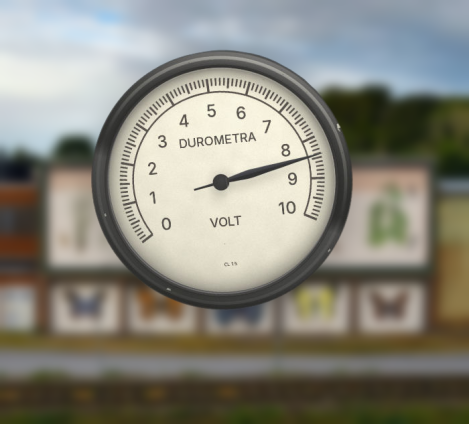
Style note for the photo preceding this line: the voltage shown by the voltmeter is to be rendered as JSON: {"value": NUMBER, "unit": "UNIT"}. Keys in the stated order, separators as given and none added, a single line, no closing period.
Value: {"value": 8.4, "unit": "V"}
